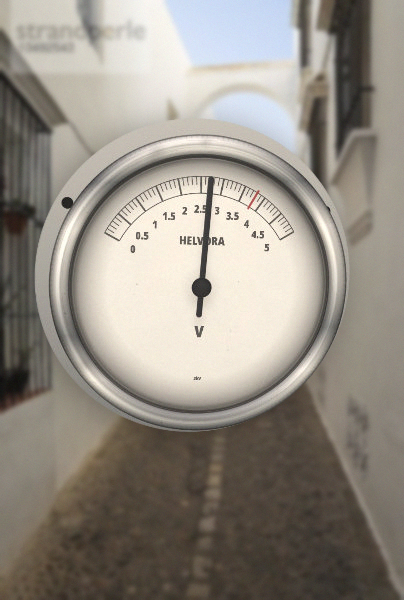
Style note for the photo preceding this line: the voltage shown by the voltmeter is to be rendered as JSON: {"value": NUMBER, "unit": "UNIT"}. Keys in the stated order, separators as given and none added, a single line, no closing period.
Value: {"value": 2.7, "unit": "V"}
